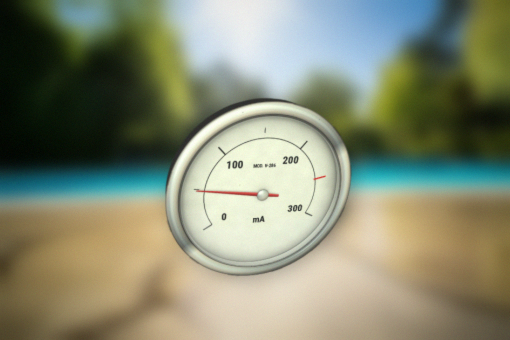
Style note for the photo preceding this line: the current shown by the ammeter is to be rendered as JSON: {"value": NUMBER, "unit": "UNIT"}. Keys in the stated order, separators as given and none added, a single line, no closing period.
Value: {"value": 50, "unit": "mA"}
